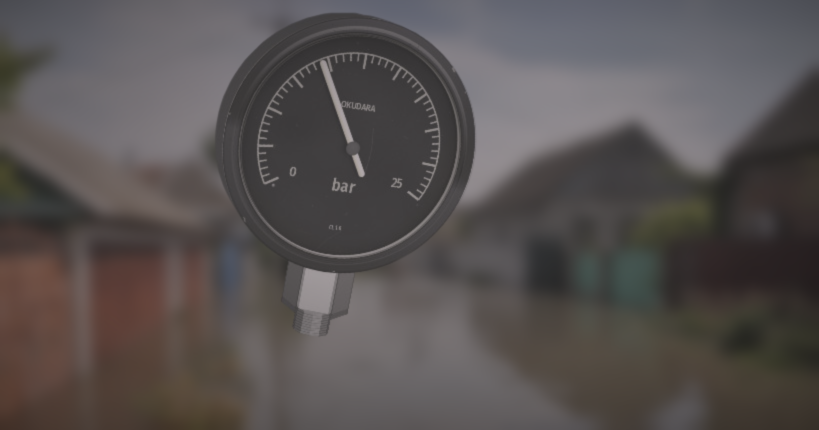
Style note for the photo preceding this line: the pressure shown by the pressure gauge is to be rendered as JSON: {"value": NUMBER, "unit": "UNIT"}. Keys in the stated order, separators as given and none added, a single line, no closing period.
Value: {"value": 9.5, "unit": "bar"}
